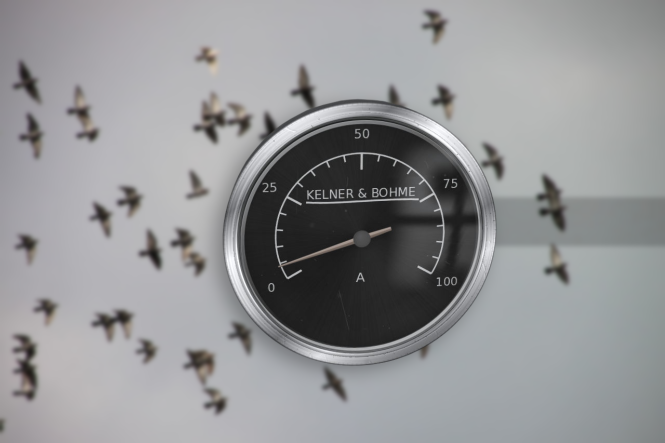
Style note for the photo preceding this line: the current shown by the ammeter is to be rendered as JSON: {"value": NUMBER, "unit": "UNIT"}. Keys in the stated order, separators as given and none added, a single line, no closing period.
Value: {"value": 5, "unit": "A"}
